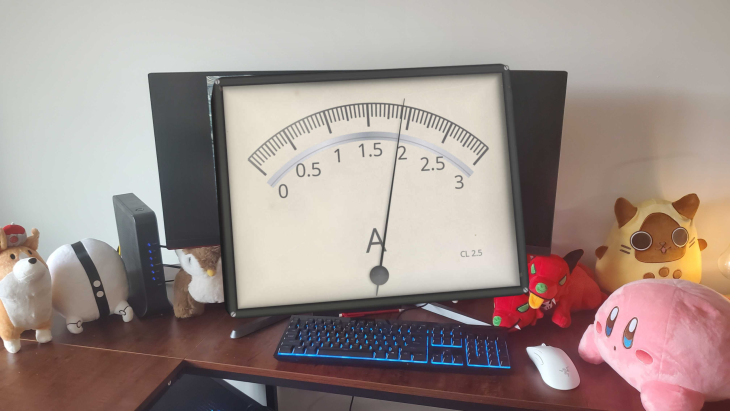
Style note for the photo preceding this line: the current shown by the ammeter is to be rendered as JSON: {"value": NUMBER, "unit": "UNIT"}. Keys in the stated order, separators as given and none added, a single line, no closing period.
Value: {"value": 1.9, "unit": "A"}
